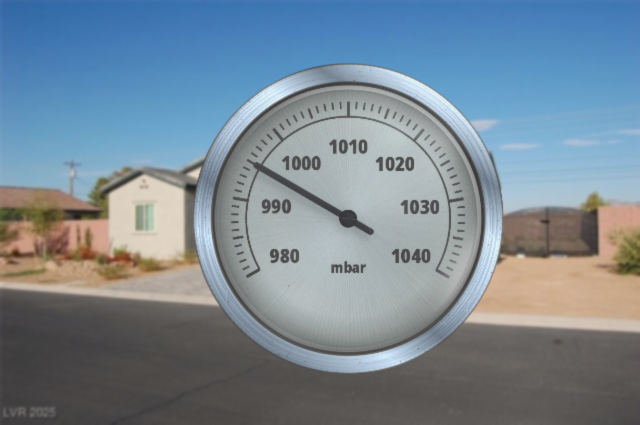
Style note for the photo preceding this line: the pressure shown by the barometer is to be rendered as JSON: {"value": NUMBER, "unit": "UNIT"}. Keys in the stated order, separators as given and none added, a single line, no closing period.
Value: {"value": 995, "unit": "mbar"}
